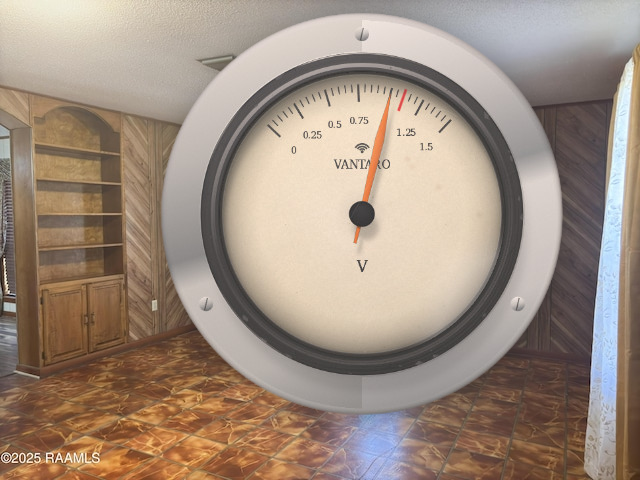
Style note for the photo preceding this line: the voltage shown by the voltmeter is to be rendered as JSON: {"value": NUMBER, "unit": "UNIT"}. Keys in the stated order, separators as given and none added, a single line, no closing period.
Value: {"value": 1, "unit": "V"}
